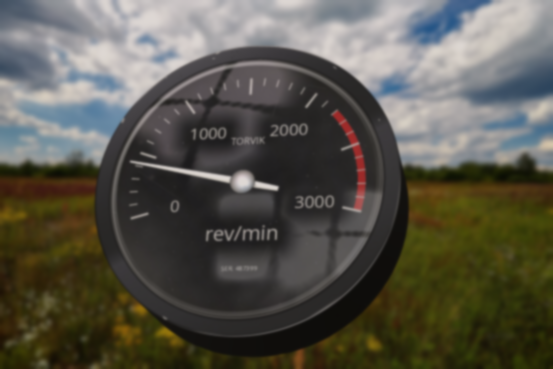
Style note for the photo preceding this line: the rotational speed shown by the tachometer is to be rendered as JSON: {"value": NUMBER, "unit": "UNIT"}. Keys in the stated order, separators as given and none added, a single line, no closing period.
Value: {"value": 400, "unit": "rpm"}
